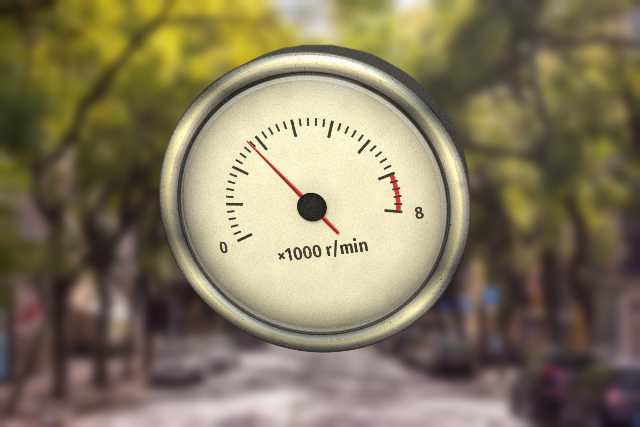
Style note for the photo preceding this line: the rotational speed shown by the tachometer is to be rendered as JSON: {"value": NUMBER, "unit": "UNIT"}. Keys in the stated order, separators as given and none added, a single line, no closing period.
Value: {"value": 2800, "unit": "rpm"}
